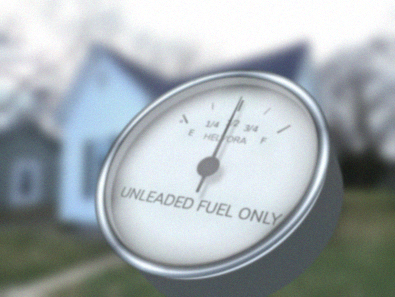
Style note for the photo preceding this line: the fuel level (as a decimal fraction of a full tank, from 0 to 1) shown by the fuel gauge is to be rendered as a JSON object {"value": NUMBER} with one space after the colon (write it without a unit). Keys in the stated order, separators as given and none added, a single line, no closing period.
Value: {"value": 0.5}
